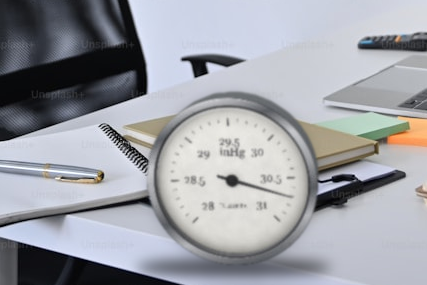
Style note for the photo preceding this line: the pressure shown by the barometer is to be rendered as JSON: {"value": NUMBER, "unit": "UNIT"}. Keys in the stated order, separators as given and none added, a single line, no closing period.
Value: {"value": 30.7, "unit": "inHg"}
